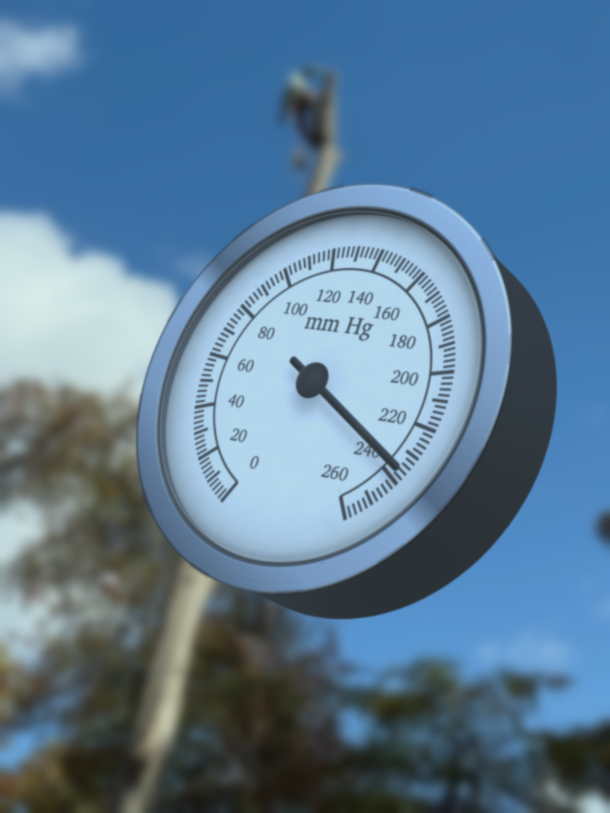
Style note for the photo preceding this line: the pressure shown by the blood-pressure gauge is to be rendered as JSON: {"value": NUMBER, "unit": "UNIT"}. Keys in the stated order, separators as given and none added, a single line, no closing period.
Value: {"value": 236, "unit": "mmHg"}
